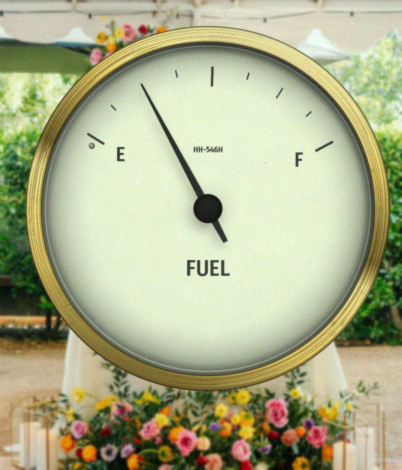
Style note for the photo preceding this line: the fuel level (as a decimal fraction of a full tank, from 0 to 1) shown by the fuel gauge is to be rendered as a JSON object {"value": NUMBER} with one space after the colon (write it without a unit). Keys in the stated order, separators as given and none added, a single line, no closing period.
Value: {"value": 0.25}
